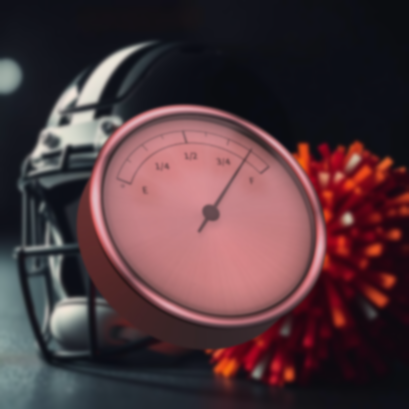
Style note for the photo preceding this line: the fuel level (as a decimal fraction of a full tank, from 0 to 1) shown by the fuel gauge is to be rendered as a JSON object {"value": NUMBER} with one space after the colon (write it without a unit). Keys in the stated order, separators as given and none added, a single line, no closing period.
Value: {"value": 0.875}
